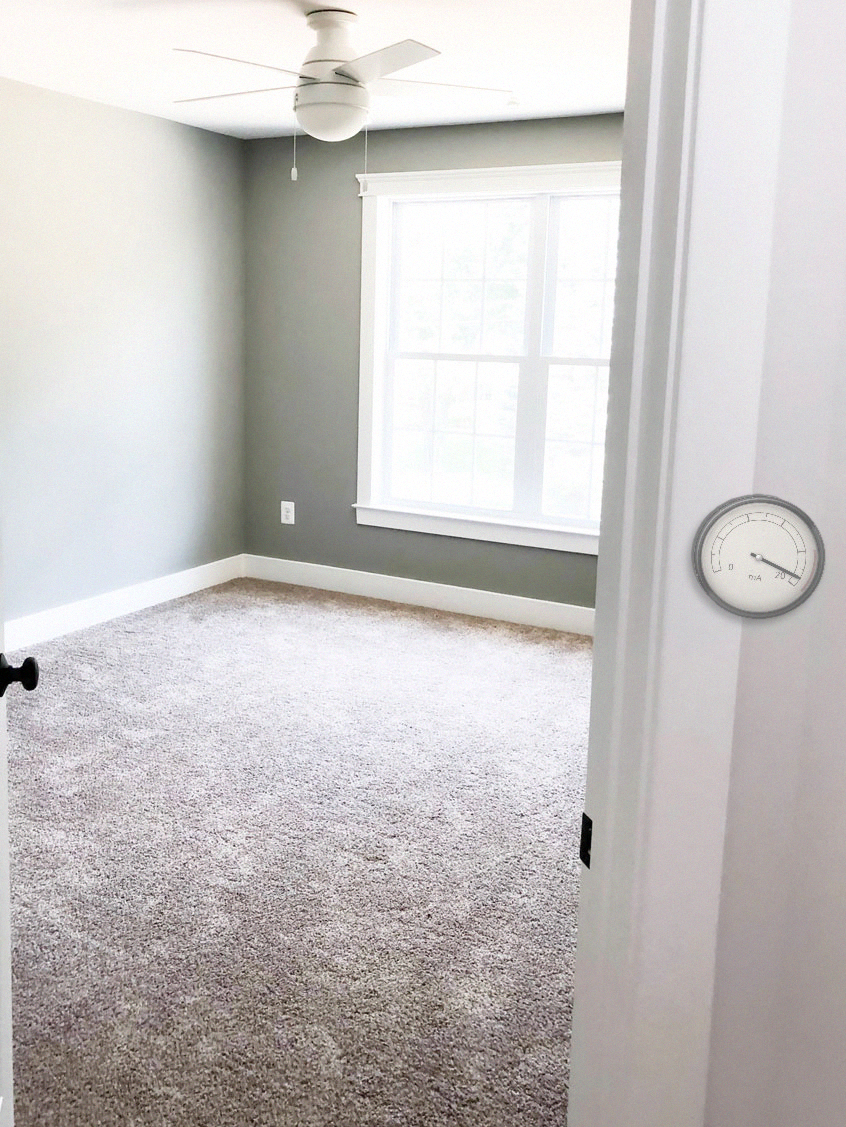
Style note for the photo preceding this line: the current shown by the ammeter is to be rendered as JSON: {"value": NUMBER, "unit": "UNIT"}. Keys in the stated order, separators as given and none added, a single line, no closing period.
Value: {"value": 19, "unit": "mA"}
